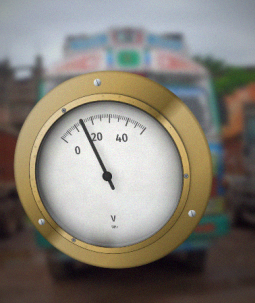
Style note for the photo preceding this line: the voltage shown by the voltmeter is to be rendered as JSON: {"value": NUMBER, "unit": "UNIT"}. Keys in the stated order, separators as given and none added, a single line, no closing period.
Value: {"value": 15, "unit": "V"}
